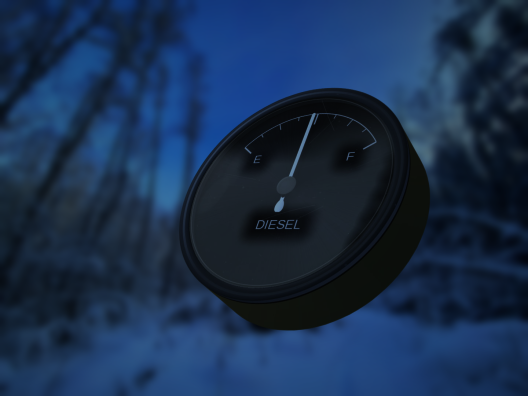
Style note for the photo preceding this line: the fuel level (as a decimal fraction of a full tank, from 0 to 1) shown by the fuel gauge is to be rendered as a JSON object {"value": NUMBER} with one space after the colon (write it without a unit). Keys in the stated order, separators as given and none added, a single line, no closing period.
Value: {"value": 0.5}
